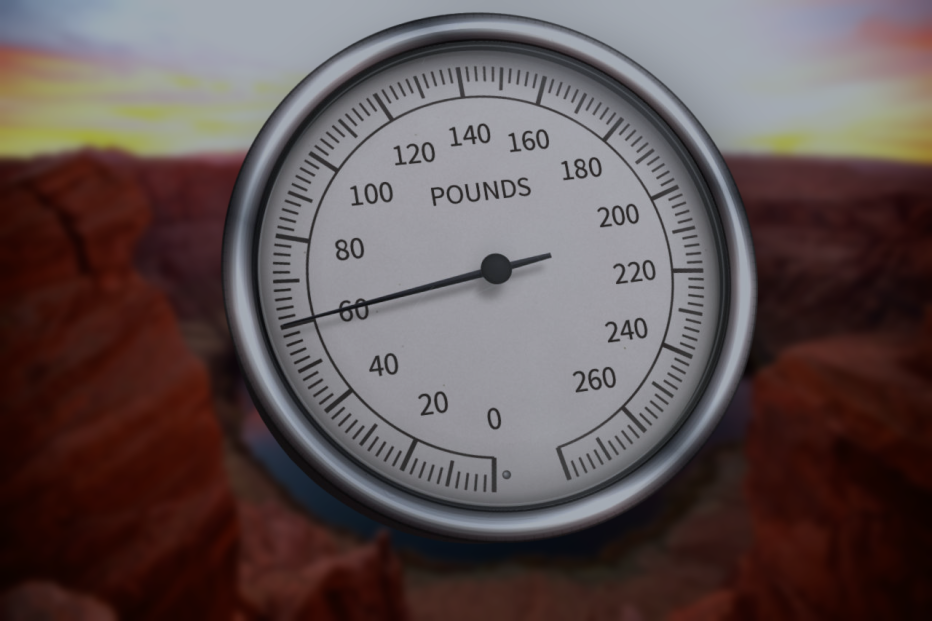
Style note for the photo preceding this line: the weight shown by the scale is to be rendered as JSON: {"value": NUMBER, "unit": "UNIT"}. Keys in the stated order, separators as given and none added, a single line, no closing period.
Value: {"value": 60, "unit": "lb"}
